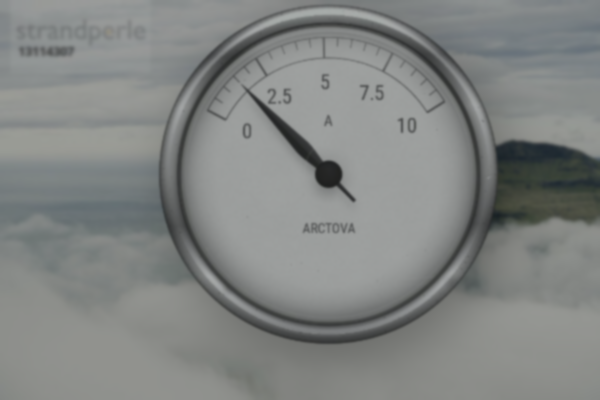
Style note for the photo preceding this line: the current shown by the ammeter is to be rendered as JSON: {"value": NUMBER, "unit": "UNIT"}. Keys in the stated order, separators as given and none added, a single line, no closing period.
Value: {"value": 1.5, "unit": "A"}
